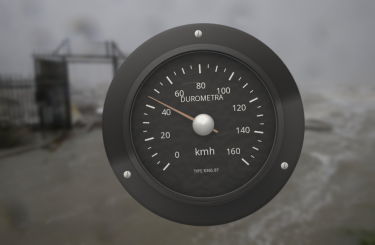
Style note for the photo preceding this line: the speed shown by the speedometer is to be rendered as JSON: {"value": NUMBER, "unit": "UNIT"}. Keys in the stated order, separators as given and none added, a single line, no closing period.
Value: {"value": 45, "unit": "km/h"}
